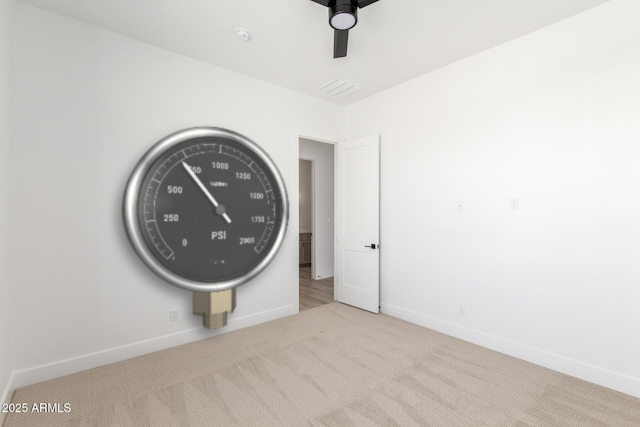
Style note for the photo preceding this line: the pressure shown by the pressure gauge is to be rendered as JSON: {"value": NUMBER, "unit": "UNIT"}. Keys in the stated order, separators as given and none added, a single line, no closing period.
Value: {"value": 700, "unit": "psi"}
